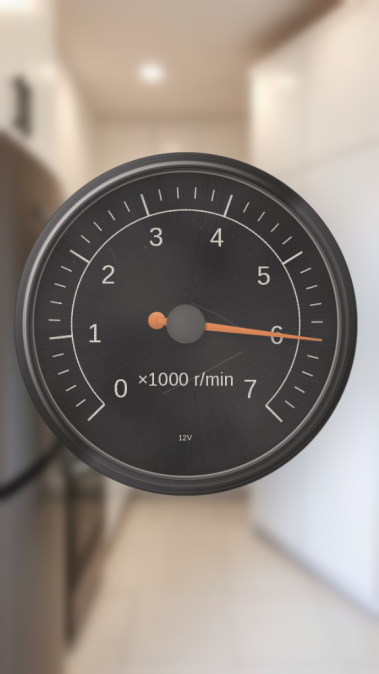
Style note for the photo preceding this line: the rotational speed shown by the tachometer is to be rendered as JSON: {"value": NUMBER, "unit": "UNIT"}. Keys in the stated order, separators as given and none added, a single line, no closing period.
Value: {"value": 6000, "unit": "rpm"}
